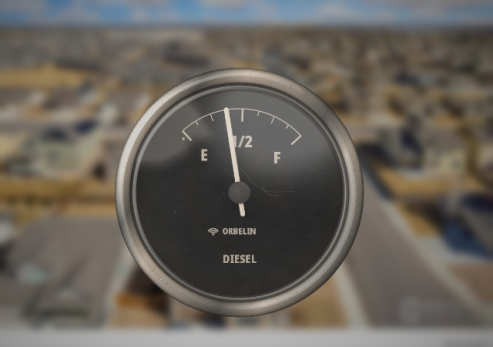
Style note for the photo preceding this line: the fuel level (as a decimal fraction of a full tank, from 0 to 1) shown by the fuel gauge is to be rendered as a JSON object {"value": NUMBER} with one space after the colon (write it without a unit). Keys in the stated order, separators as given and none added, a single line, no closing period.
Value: {"value": 0.375}
